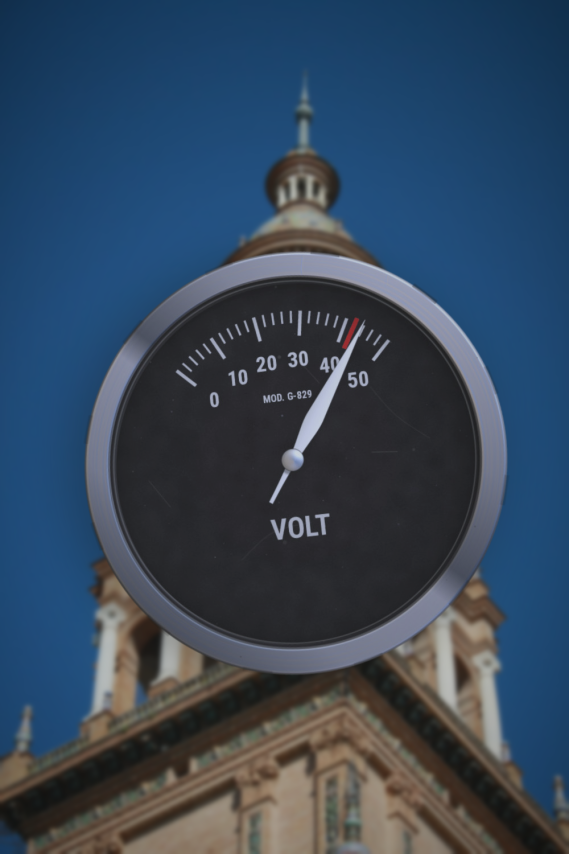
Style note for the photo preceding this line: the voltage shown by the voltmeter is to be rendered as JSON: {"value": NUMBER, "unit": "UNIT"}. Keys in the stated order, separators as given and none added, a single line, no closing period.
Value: {"value": 44, "unit": "V"}
